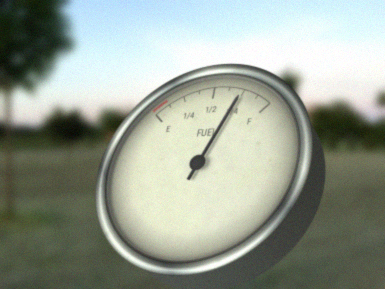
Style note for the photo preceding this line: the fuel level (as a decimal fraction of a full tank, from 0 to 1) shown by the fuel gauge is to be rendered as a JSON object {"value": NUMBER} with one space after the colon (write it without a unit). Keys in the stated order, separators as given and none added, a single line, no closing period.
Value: {"value": 0.75}
